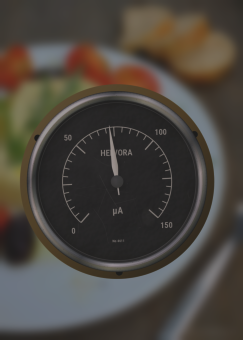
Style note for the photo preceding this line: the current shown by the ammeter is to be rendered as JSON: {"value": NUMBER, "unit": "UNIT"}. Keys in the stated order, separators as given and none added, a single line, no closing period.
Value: {"value": 72.5, "unit": "µA"}
